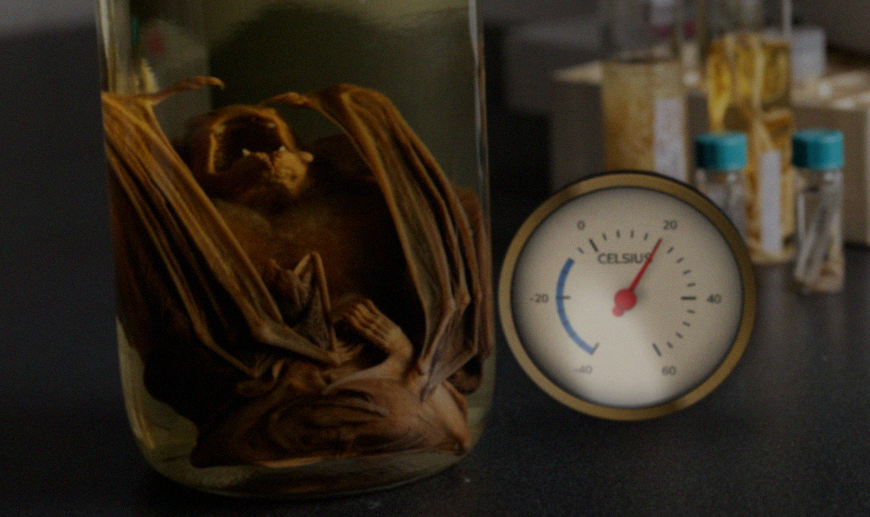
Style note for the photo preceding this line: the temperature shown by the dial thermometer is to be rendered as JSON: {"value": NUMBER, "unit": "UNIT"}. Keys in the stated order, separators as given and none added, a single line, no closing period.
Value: {"value": 20, "unit": "°C"}
